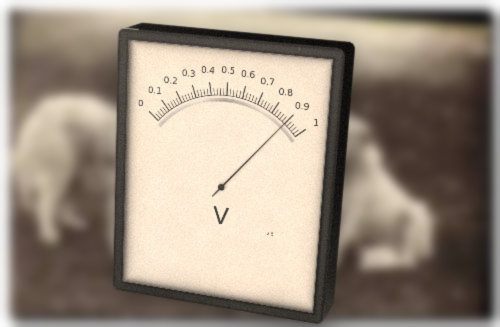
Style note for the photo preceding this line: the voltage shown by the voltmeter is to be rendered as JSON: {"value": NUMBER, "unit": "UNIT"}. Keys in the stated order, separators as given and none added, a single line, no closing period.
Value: {"value": 0.9, "unit": "V"}
